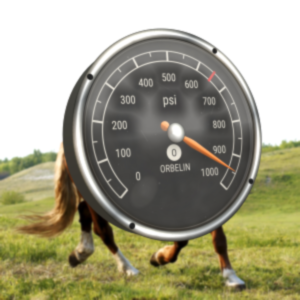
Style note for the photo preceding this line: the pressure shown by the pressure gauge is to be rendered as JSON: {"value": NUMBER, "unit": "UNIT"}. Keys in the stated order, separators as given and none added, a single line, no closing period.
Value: {"value": 950, "unit": "psi"}
